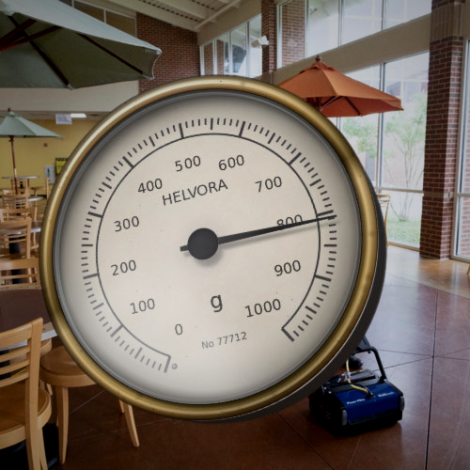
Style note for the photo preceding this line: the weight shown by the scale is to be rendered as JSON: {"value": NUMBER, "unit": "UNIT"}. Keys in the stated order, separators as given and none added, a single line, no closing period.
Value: {"value": 810, "unit": "g"}
